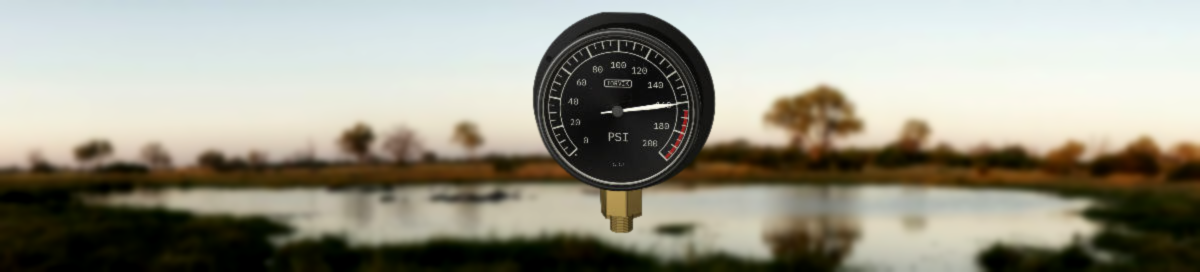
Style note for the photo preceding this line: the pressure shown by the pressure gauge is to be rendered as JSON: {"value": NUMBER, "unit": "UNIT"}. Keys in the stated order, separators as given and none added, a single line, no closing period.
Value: {"value": 160, "unit": "psi"}
